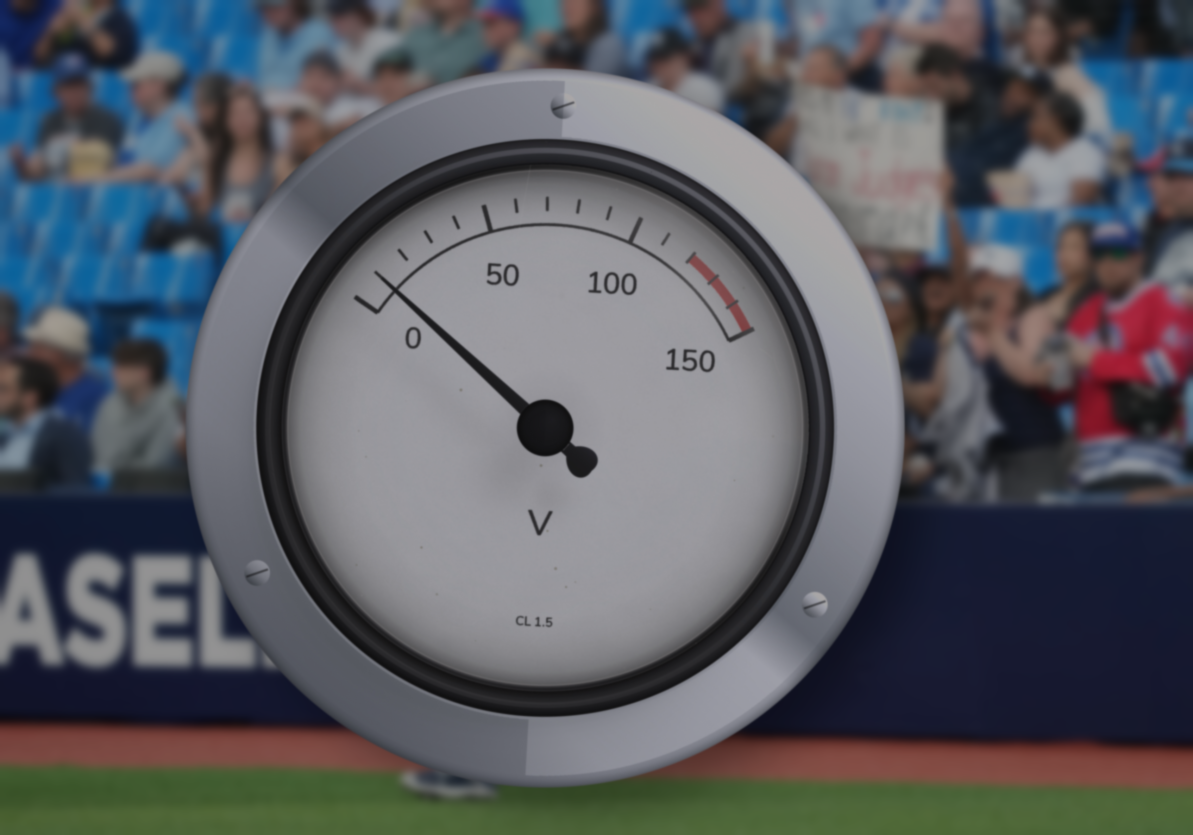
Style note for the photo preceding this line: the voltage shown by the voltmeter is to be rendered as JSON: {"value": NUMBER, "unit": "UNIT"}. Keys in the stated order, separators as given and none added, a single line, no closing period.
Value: {"value": 10, "unit": "V"}
